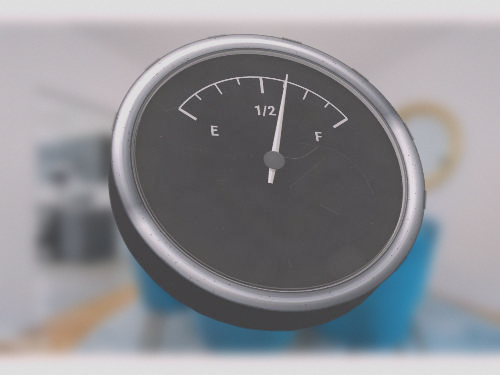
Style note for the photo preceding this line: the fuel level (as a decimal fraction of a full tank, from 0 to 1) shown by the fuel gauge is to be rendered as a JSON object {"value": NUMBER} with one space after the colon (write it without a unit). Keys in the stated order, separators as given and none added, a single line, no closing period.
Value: {"value": 0.625}
